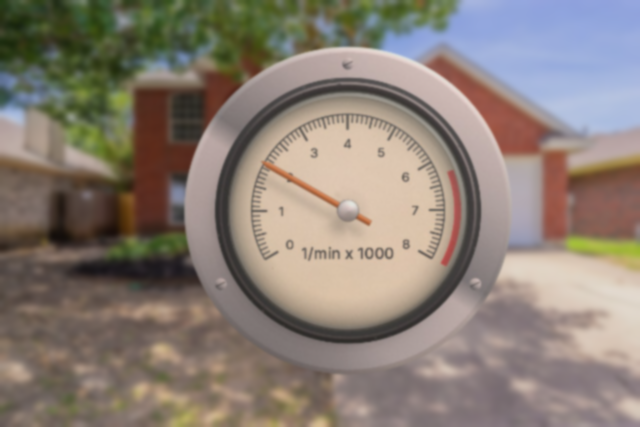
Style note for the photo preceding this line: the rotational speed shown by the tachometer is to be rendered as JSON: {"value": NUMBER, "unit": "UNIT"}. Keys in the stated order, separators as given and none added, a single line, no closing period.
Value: {"value": 2000, "unit": "rpm"}
